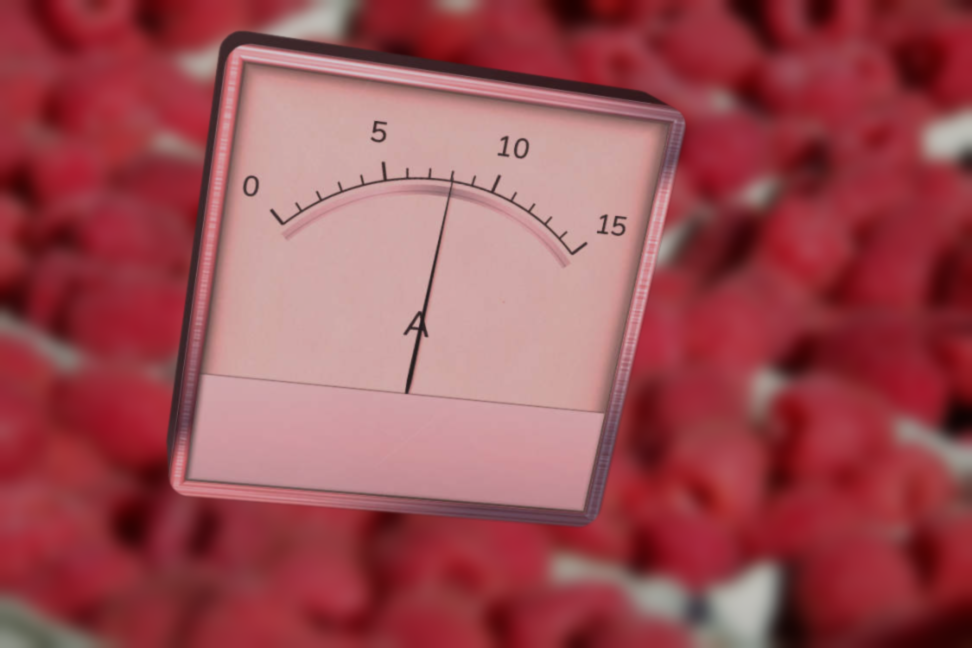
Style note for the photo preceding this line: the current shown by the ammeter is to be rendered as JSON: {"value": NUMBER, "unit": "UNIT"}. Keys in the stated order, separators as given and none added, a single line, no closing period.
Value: {"value": 8, "unit": "A"}
